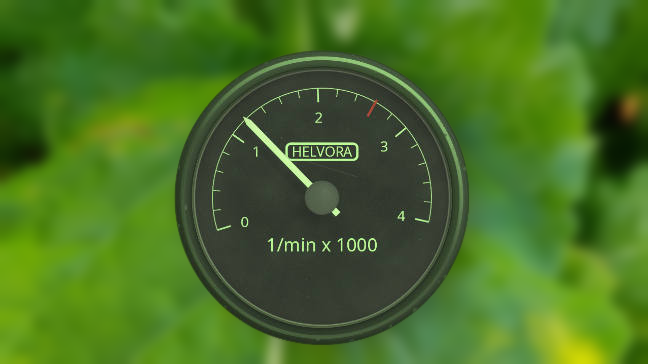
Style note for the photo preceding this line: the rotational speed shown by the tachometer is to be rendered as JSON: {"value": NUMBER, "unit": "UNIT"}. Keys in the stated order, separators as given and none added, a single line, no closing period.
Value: {"value": 1200, "unit": "rpm"}
